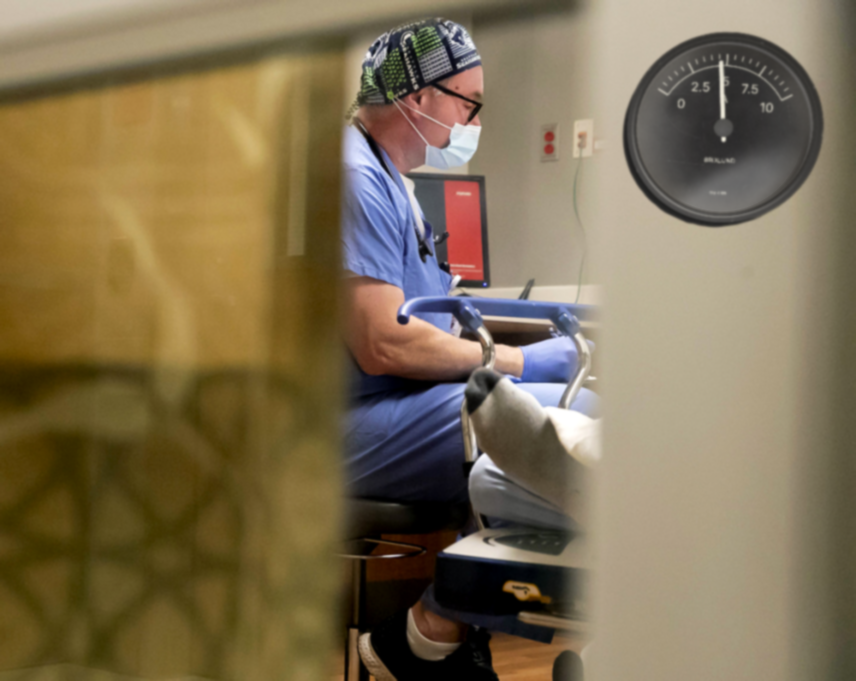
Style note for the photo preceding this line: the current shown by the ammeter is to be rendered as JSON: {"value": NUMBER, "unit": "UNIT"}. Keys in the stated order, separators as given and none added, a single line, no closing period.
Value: {"value": 4.5, "unit": "A"}
